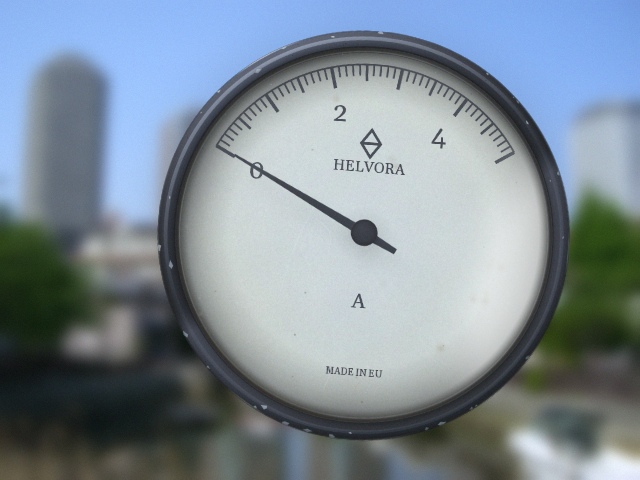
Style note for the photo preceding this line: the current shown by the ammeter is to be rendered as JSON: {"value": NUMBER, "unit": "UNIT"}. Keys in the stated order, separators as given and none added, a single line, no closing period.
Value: {"value": 0, "unit": "A"}
